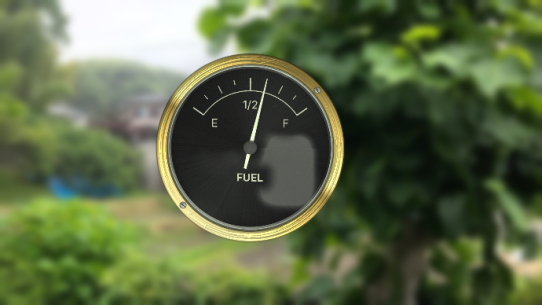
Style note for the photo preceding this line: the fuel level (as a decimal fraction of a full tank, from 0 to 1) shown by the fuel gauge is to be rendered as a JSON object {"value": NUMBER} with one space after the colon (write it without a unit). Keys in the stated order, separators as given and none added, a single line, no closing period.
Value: {"value": 0.625}
